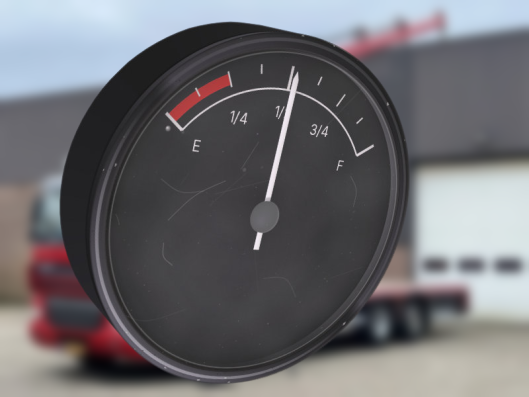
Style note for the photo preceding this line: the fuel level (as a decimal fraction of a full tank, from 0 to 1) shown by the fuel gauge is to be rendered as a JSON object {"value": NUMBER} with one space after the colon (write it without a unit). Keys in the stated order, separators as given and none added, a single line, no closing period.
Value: {"value": 0.5}
